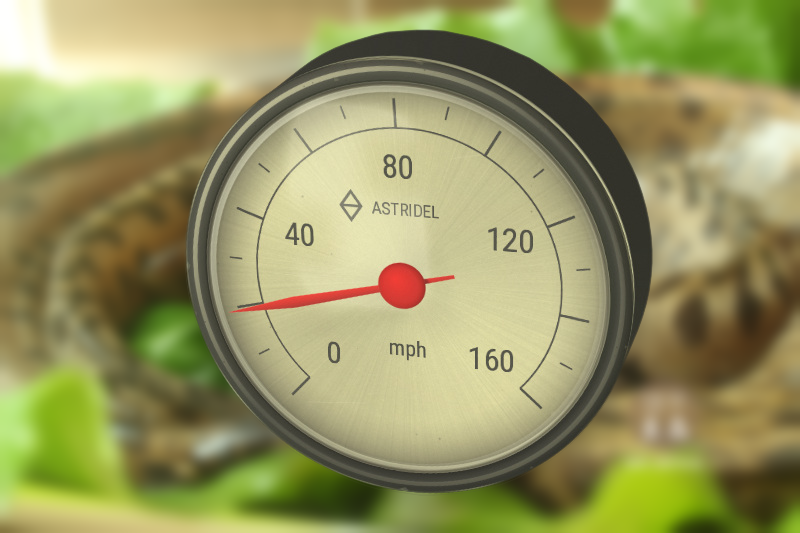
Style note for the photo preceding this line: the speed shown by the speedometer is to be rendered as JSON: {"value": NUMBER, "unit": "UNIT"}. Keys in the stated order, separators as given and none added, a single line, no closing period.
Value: {"value": 20, "unit": "mph"}
